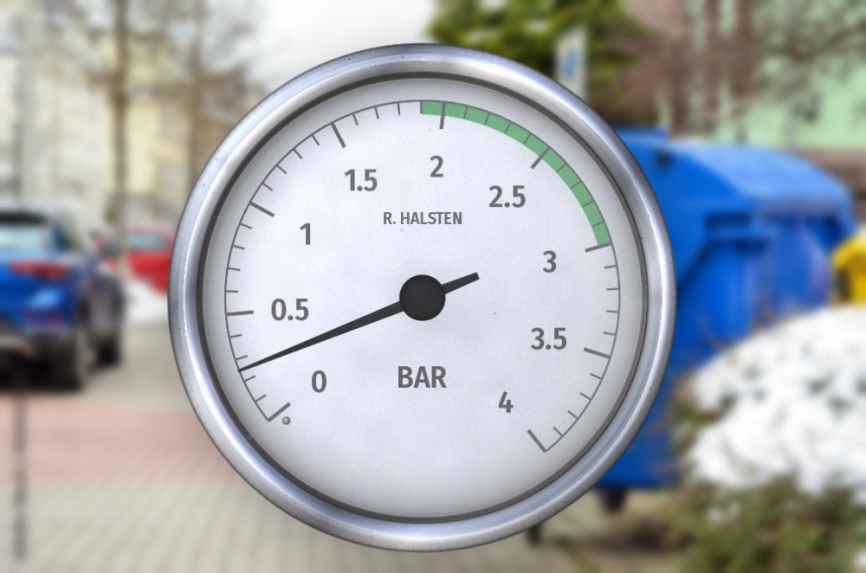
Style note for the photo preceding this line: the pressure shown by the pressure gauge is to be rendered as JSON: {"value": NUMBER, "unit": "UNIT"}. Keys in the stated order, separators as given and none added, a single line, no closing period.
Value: {"value": 0.25, "unit": "bar"}
